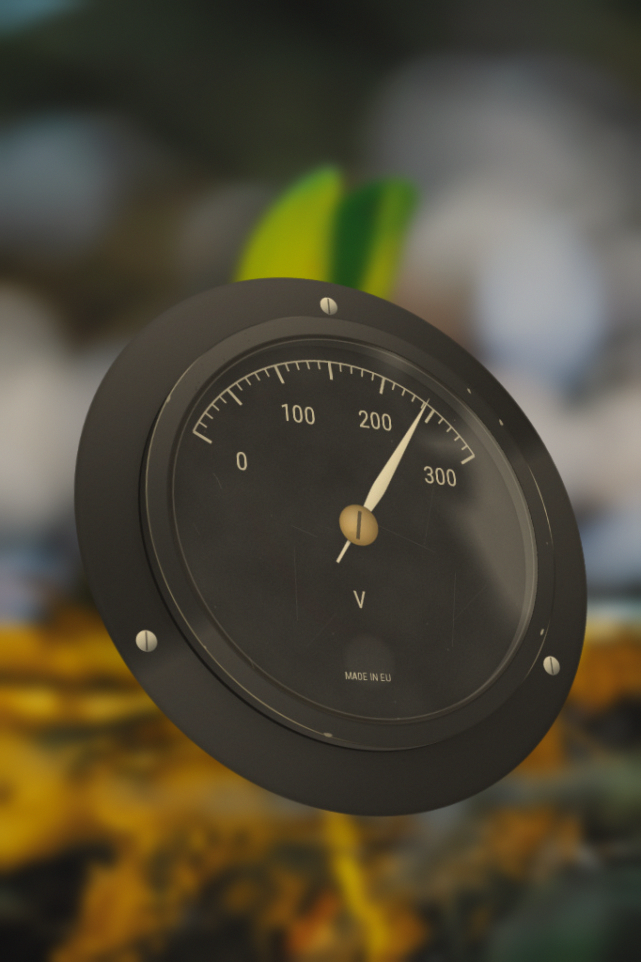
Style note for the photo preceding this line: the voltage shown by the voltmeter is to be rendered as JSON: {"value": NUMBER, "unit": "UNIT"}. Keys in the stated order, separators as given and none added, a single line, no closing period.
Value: {"value": 240, "unit": "V"}
